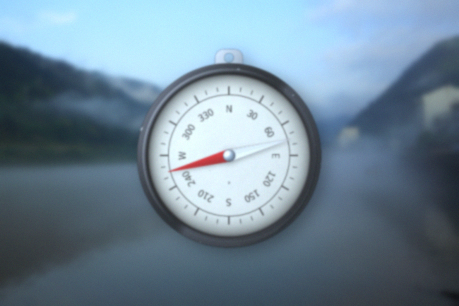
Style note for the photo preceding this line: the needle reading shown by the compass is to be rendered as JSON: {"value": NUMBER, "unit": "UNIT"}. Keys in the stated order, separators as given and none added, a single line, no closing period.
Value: {"value": 255, "unit": "°"}
